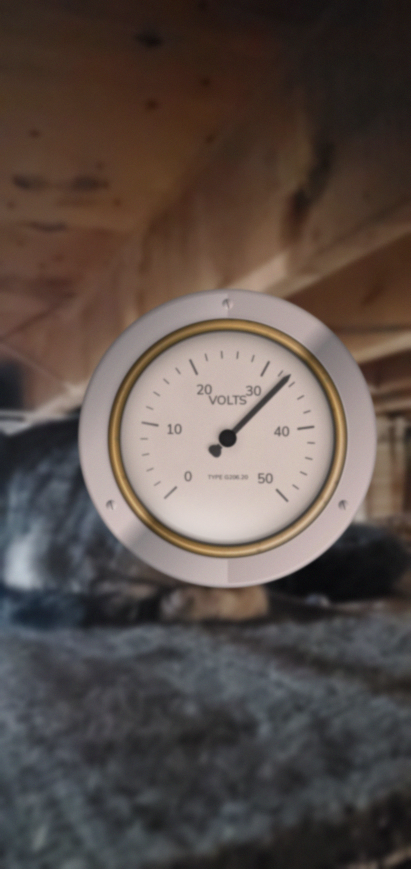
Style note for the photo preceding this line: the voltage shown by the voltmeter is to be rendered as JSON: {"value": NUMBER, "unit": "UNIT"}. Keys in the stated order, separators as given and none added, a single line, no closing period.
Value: {"value": 33, "unit": "V"}
